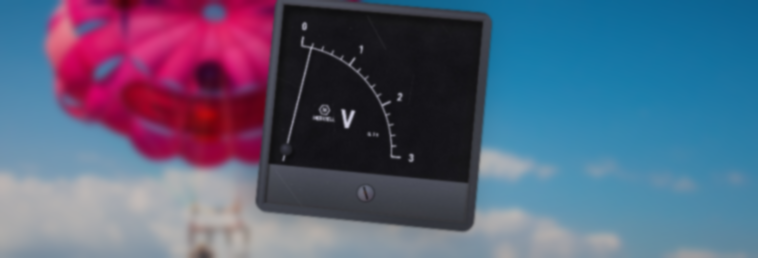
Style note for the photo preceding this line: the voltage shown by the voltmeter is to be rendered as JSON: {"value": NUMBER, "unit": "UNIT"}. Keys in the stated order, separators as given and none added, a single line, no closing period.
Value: {"value": 0.2, "unit": "V"}
